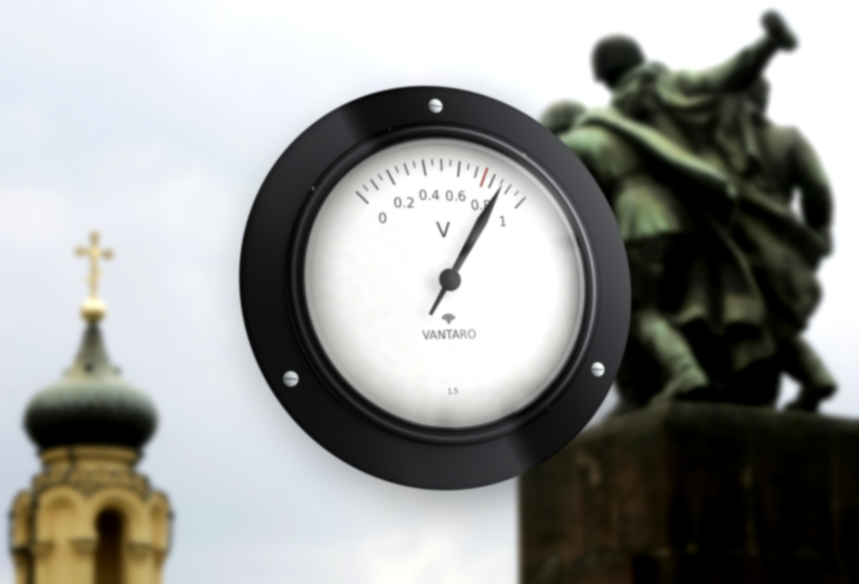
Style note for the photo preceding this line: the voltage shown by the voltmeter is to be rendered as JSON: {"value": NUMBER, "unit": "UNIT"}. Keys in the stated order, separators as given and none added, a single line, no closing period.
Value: {"value": 0.85, "unit": "V"}
